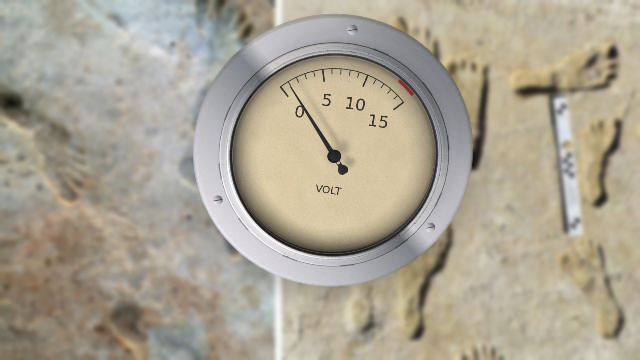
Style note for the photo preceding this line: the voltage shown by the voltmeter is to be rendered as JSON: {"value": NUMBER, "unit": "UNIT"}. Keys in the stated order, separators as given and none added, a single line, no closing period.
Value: {"value": 1, "unit": "V"}
